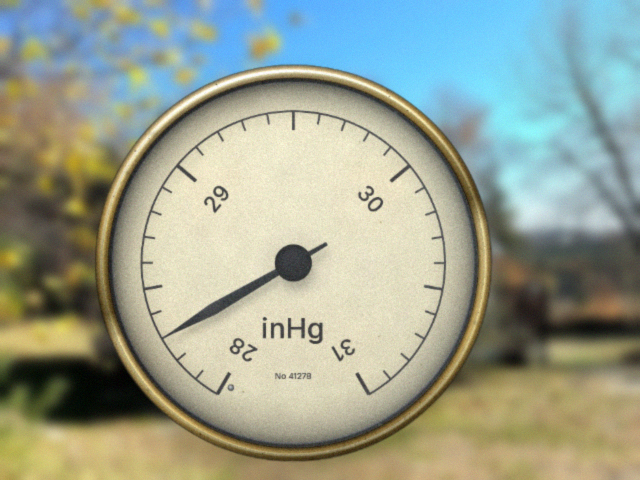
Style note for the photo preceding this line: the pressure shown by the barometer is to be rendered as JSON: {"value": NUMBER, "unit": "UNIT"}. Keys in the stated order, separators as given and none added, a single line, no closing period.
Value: {"value": 28.3, "unit": "inHg"}
